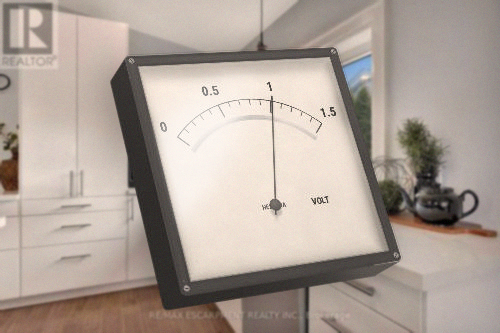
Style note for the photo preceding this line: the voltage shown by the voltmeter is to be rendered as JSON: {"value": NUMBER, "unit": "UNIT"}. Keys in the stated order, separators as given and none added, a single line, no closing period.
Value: {"value": 1, "unit": "V"}
